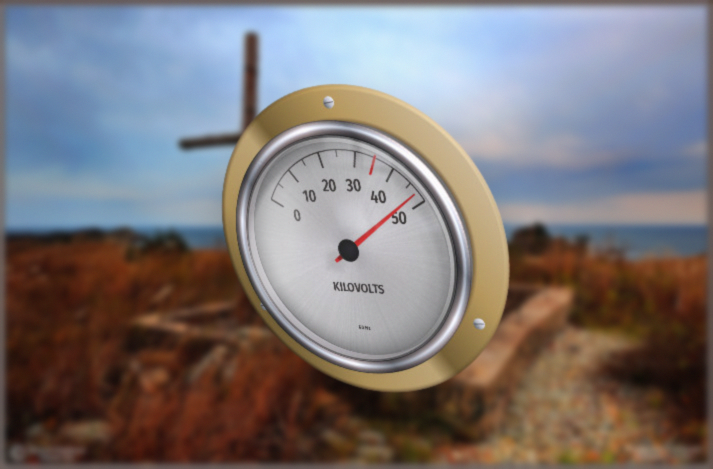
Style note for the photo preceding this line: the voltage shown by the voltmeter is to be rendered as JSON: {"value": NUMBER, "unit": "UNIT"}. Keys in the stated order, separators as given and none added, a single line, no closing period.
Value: {"value": 47.5, "unit": "kV"}
